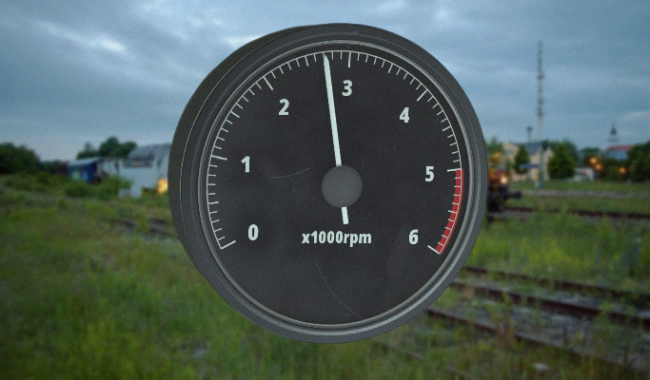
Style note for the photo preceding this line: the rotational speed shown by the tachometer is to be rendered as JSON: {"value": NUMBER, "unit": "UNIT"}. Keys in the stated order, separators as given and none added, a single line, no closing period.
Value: {"value": 2700, "unit": "rpm"}
